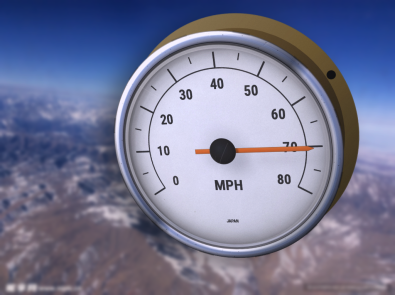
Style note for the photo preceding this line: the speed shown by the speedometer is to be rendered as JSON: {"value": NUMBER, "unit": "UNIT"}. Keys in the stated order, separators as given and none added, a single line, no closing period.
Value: {"value": 70, "unit": "mph"}
